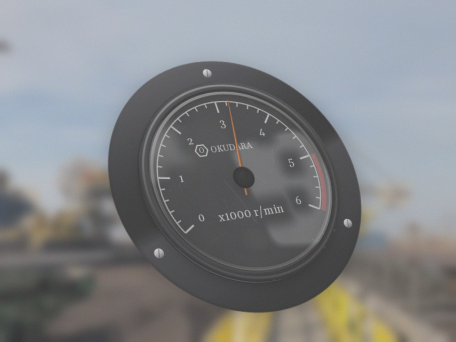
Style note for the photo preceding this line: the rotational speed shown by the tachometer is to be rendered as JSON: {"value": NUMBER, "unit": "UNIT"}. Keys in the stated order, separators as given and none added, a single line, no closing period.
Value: {"value": 3200, "unit": "rpm"}
